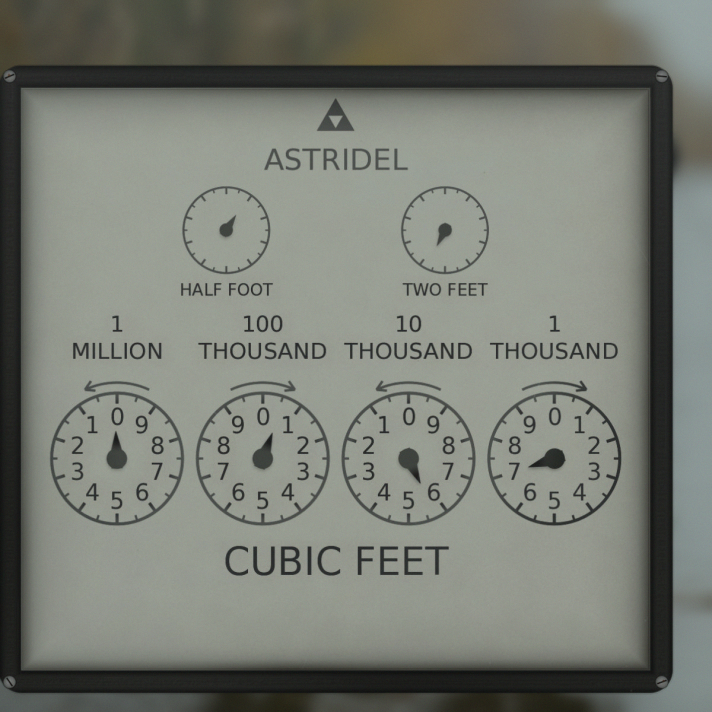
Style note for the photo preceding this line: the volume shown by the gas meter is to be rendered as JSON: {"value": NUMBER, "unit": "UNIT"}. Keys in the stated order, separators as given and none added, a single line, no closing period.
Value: {"value": 5700, "unit": "ft³"}
